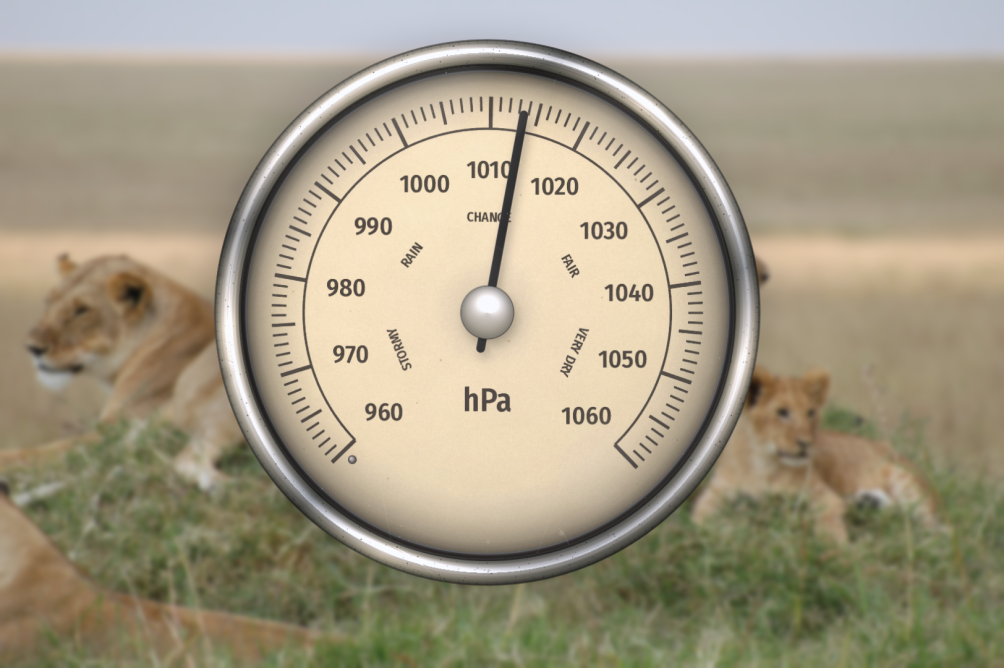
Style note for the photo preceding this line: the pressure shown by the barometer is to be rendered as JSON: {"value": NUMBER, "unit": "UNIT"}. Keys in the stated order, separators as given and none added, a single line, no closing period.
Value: {"value": 1013.5, "unit": "hPa"}
